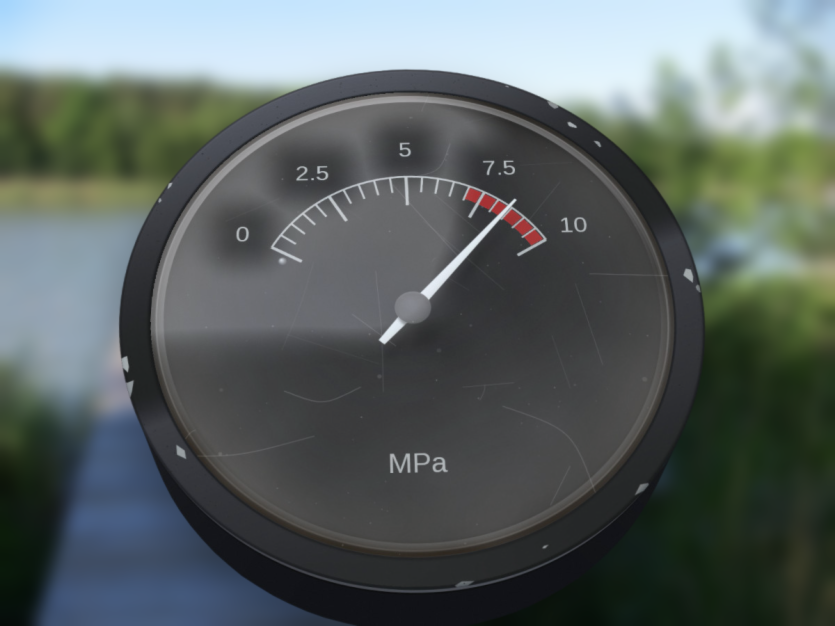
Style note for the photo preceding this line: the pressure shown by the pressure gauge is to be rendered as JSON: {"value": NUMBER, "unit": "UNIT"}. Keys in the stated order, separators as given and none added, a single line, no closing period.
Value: {"value": 8.5, "unit": "MPa"}
